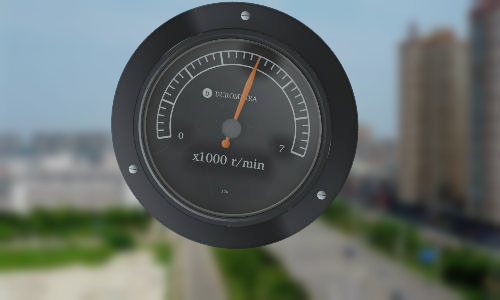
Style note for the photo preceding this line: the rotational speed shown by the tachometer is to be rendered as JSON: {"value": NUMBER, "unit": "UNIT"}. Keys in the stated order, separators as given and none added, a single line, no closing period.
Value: {"value": 4000, "unit": "rpm"}
